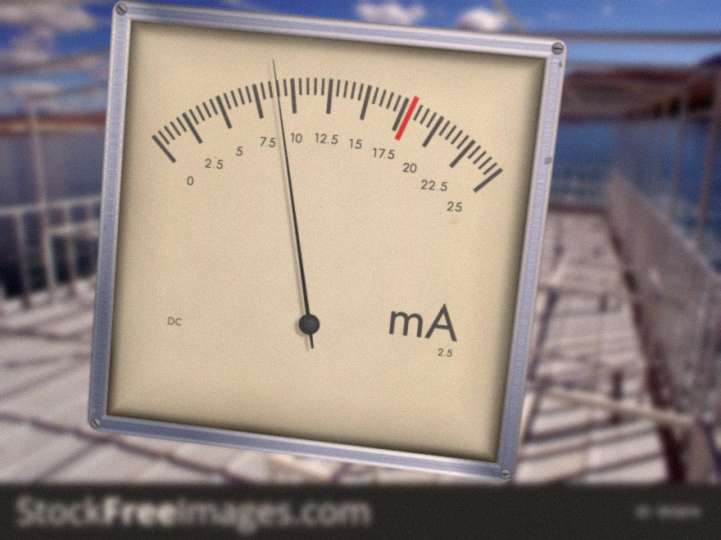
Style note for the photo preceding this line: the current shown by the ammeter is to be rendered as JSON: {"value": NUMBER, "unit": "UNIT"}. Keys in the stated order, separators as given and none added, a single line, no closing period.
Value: {"value": 9, "unit": "mA"}
